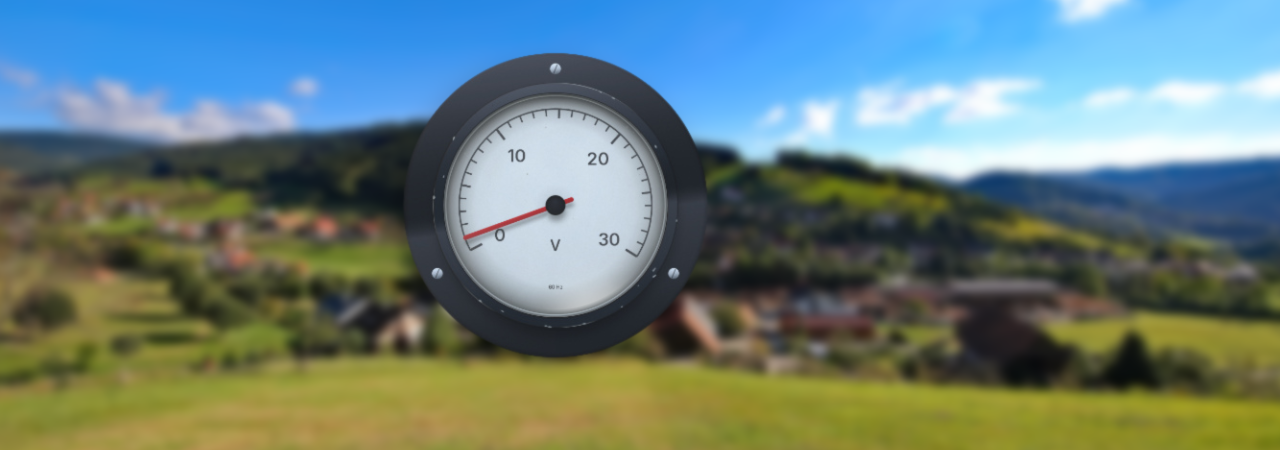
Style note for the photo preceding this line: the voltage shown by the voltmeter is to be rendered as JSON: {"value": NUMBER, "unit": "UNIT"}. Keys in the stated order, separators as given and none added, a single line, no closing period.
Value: {"value": 1, "unit": "V"}
